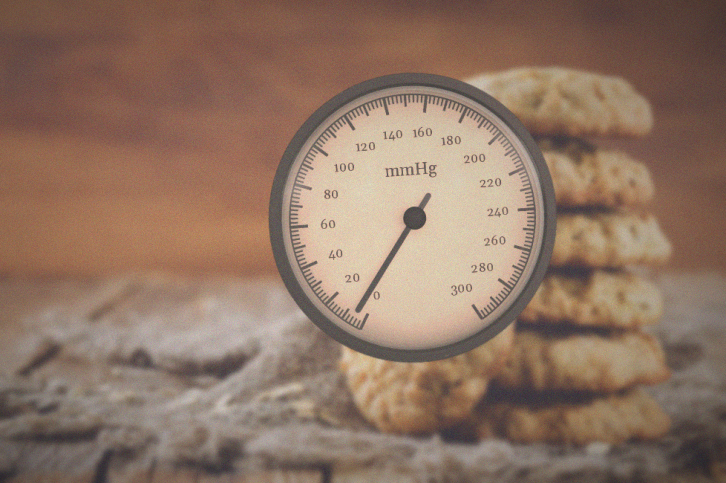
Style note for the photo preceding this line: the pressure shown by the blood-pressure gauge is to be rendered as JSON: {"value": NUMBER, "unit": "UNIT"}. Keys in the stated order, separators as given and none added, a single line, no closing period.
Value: {"value": 6, "unit": "mmHg"}
